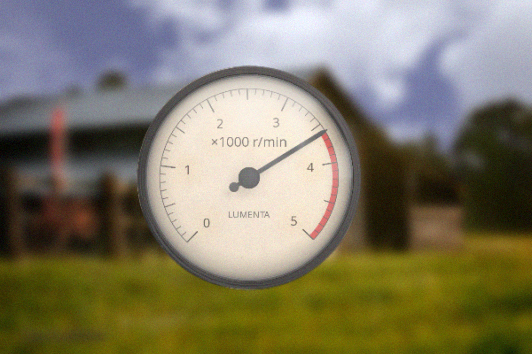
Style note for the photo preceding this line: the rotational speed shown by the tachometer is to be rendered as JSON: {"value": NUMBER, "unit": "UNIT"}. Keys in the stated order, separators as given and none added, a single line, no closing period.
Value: {"value": 3600, "unit": "rpm"}
